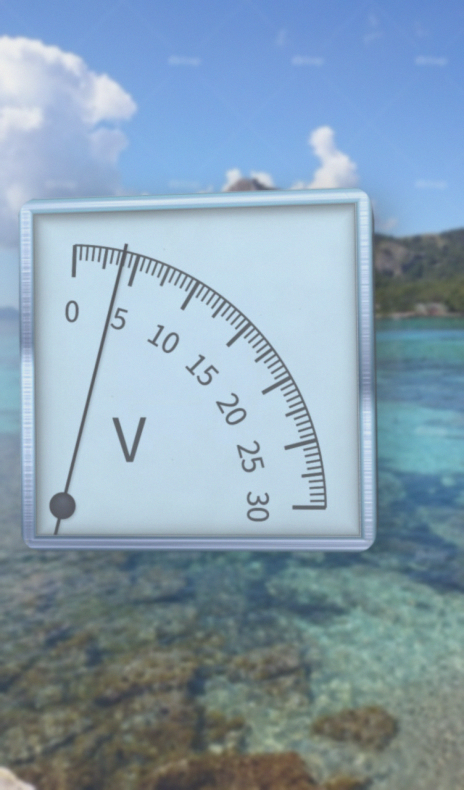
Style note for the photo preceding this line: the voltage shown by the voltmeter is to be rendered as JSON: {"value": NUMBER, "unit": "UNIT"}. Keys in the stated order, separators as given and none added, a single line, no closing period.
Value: {"value": 4, "unit": "V"}
